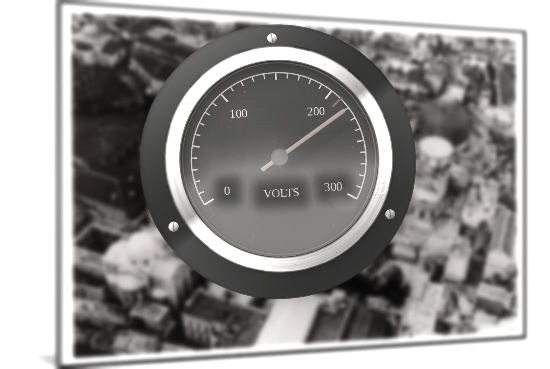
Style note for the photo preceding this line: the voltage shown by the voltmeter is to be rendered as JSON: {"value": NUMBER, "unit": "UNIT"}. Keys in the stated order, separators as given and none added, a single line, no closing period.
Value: {"value": 220, "unit": "V"}
